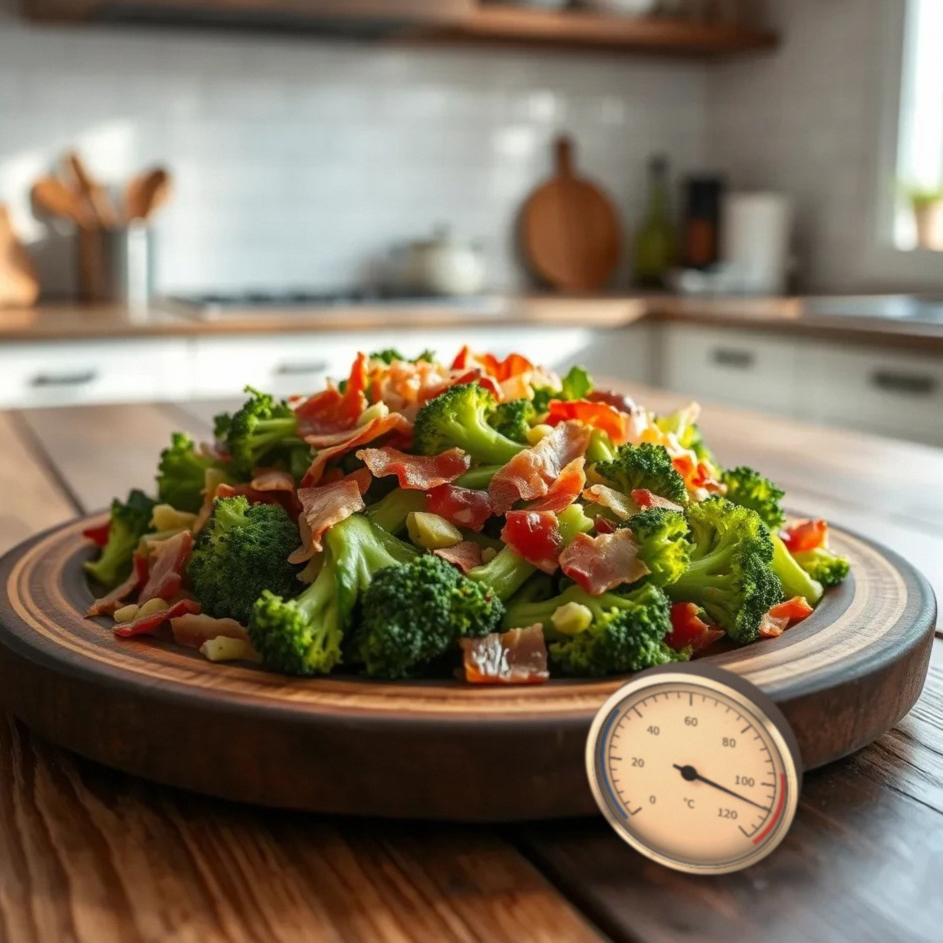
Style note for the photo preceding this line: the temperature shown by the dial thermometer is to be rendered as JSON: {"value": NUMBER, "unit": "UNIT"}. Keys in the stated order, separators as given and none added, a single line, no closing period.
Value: {"value": 108, "unit": "°C"}
